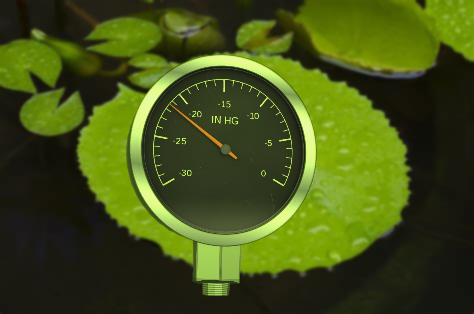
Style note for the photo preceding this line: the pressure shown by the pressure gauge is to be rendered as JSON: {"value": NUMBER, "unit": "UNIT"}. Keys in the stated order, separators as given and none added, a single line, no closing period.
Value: {"value": -21.5, "unit": "inHg"}
